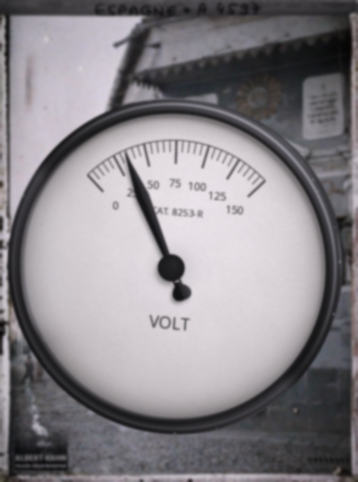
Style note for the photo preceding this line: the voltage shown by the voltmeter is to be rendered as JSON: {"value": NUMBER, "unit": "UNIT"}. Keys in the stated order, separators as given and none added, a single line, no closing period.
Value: {"value": 35, "unit": "V"}
